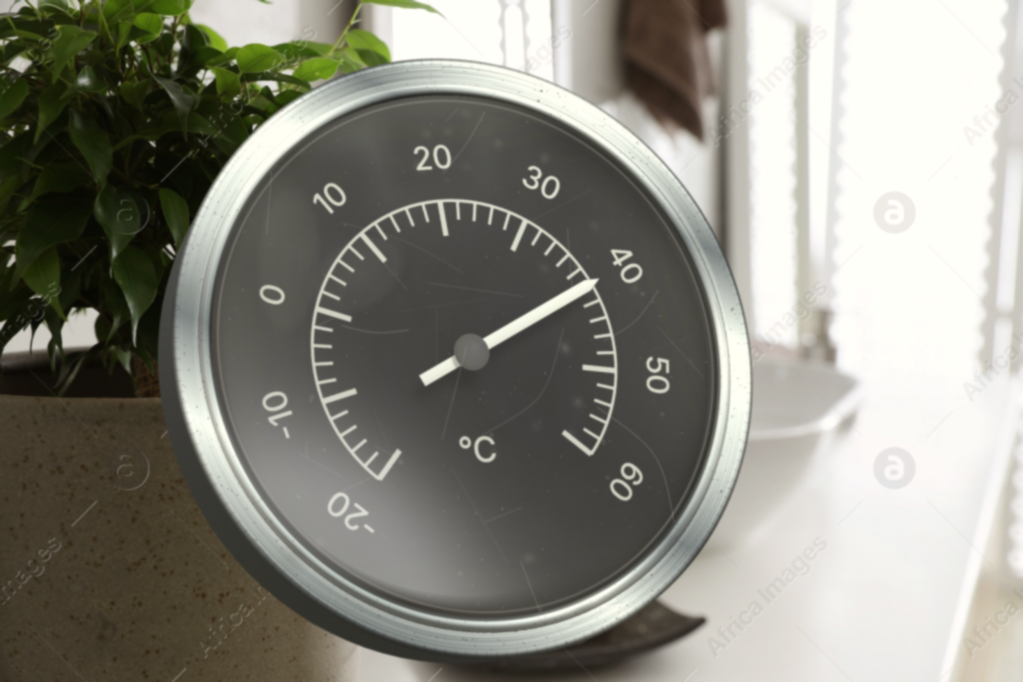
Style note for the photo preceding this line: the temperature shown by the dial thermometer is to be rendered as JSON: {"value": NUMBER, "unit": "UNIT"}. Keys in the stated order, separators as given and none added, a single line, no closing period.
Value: {"value": 40, "unit": "°C"}
